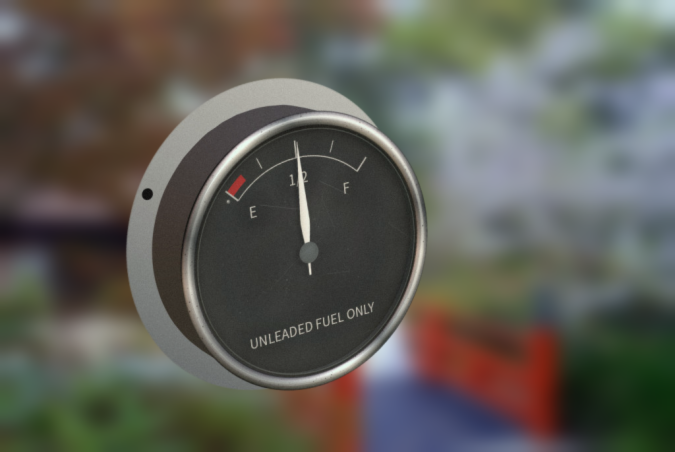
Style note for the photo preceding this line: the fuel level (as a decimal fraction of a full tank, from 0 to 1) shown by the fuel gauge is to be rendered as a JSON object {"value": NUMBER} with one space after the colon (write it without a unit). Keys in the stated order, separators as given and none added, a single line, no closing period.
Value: {"value": 0.5}
